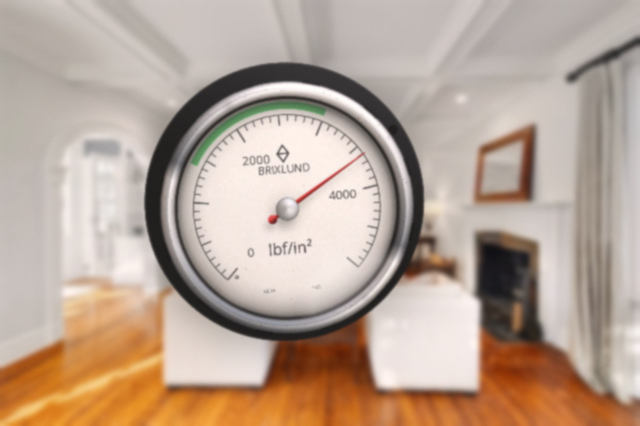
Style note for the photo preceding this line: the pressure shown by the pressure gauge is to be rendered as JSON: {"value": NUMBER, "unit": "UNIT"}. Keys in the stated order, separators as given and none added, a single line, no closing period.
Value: {"value": 3600, "unit": "psi"}
